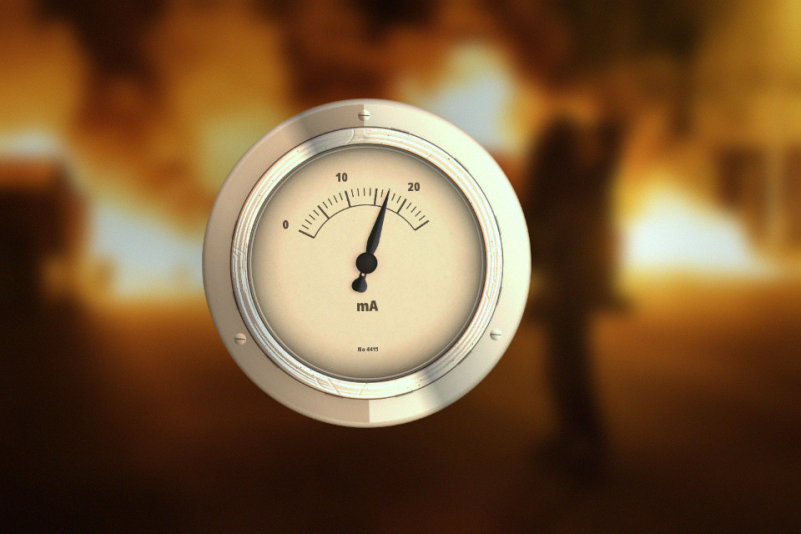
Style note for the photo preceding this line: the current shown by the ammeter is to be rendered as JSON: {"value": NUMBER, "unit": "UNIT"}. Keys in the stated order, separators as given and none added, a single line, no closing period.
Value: {"value": 17, "unit": "mA"}
